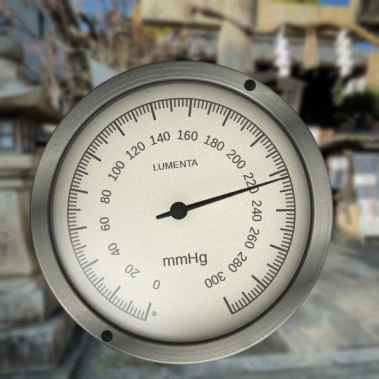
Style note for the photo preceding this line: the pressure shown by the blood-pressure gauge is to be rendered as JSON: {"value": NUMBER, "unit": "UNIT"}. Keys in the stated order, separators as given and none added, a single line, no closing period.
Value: {"value": 224, "unit": "mmHg"}
